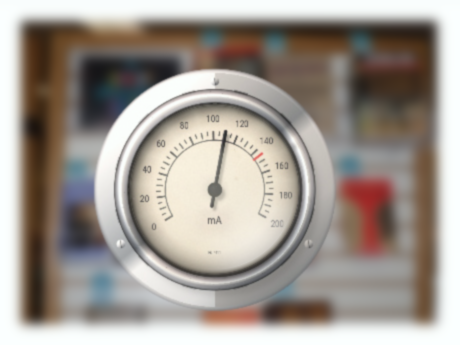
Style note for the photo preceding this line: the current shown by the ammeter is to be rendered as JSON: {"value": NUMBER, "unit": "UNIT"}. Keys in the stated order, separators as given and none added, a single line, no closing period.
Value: {"value": 110, "unit": "mA"}
